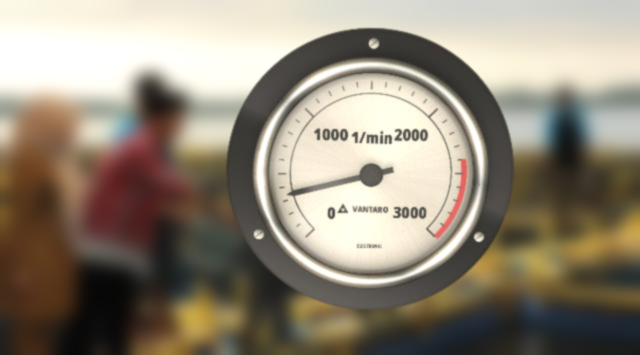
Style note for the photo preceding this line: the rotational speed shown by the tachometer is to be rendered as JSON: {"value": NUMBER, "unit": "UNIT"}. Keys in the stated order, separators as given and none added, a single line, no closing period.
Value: {"value": 350, "unit": "rpm"}
